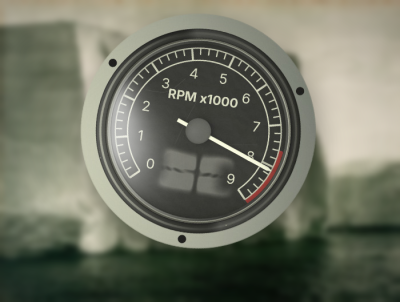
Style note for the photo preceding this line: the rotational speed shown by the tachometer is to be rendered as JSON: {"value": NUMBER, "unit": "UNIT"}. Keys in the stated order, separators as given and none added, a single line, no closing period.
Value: {"value": 8100, "unit": "rpm"}
